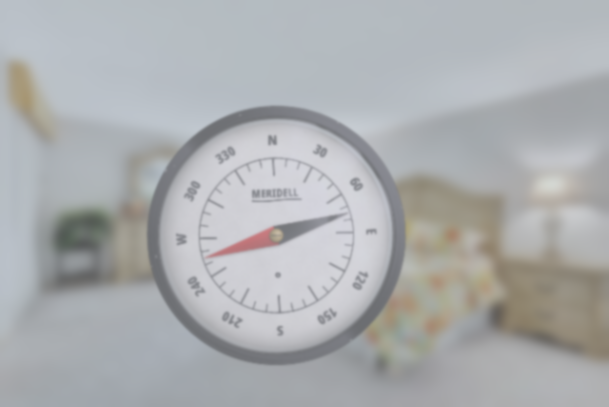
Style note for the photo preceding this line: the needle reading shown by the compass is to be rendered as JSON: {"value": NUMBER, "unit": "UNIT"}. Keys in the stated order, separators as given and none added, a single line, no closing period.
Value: {"value": 255, "unit": "°"}
